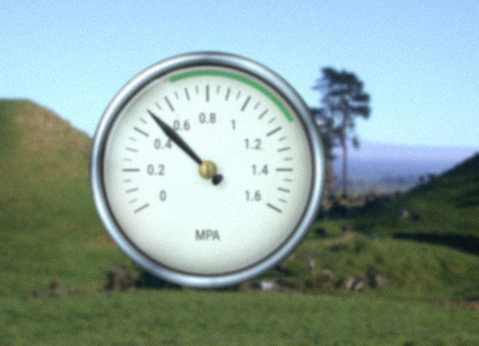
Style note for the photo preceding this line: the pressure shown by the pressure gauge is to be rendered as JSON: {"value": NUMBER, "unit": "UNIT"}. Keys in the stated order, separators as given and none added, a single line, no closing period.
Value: {"value": 0.5, "unit": "MPa"}
